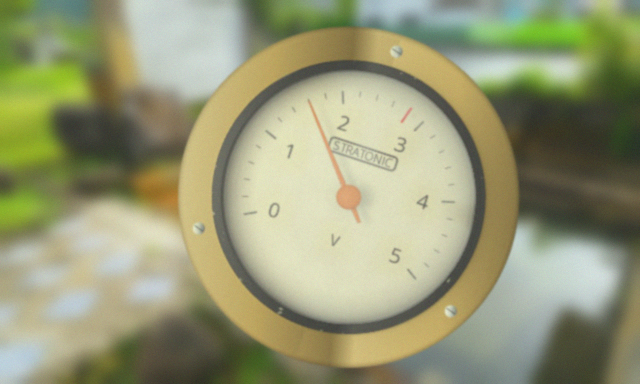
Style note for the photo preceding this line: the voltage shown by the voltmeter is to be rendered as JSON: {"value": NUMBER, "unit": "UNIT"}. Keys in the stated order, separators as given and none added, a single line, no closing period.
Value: {"value": 1.6, "unit": "V"}
